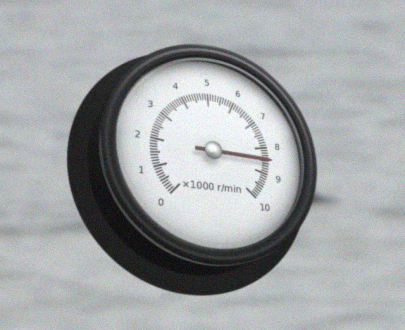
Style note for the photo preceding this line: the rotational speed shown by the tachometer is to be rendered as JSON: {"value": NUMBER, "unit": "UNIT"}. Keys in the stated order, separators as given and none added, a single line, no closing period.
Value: {"value": 8500, "unit": "rpm"}
